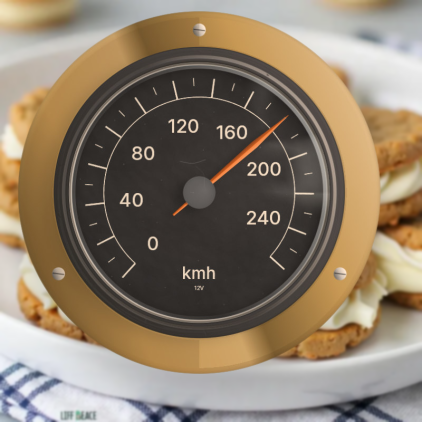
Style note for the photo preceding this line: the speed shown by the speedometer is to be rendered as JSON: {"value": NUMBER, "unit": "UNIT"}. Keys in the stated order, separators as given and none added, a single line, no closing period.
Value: {"value": 180, "unit": "km/h"}
